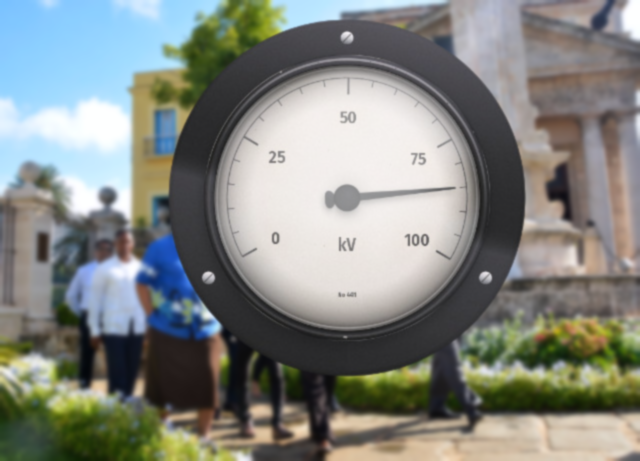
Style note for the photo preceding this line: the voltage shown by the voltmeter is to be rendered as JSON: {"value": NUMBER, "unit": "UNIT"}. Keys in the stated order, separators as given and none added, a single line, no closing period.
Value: {"value": 85, "unit": "kV"}
